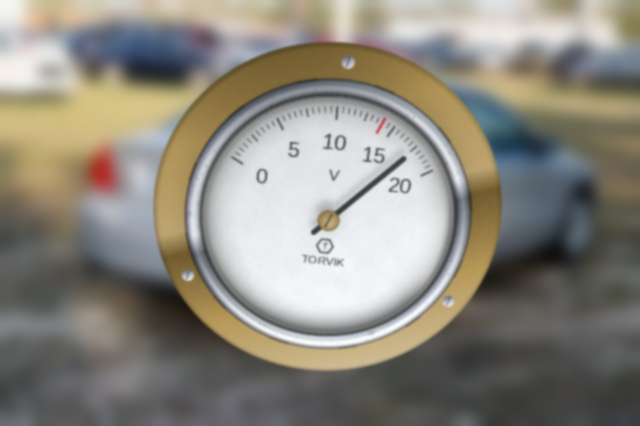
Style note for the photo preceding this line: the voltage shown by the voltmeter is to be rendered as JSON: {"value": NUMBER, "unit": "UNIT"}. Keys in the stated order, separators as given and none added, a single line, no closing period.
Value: {"value": 17.5, "unit": "V"}
